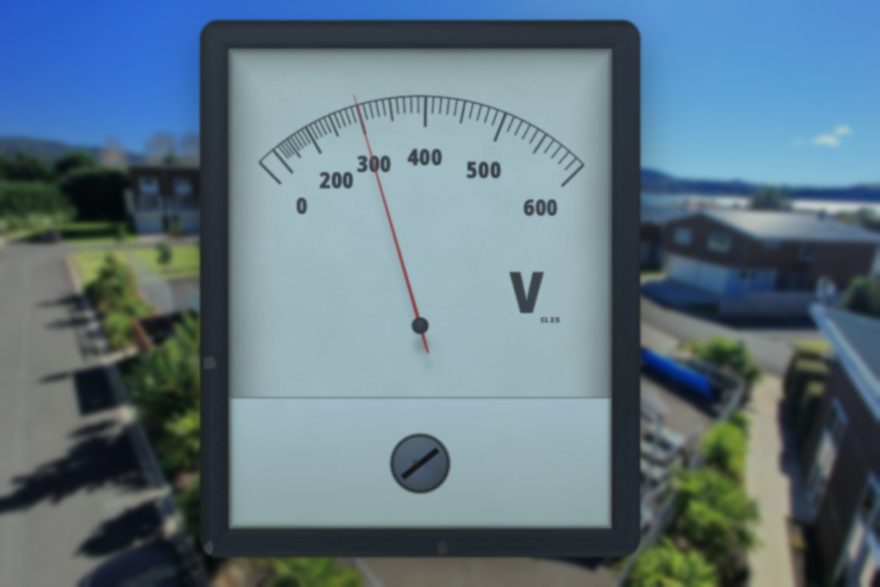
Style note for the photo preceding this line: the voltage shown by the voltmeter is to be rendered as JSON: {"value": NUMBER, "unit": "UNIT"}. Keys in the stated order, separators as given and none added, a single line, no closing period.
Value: {"value": 300, "unit": "V"}
